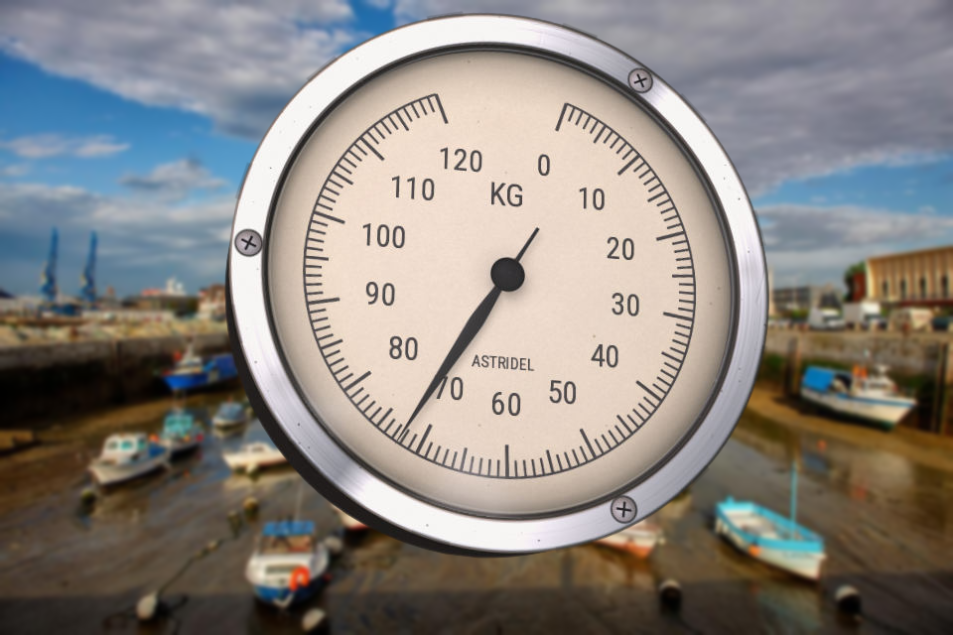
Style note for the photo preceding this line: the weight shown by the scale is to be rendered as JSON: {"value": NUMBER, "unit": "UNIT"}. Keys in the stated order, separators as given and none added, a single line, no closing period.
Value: {"value": 72.5, "unit": "kg"}
